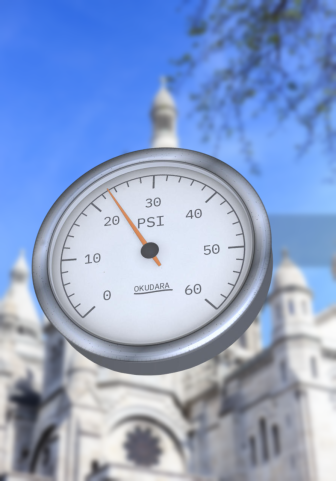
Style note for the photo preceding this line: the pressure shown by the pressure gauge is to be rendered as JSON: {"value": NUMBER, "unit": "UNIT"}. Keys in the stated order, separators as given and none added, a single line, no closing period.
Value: {"value": 23, "unit": "psi"}
